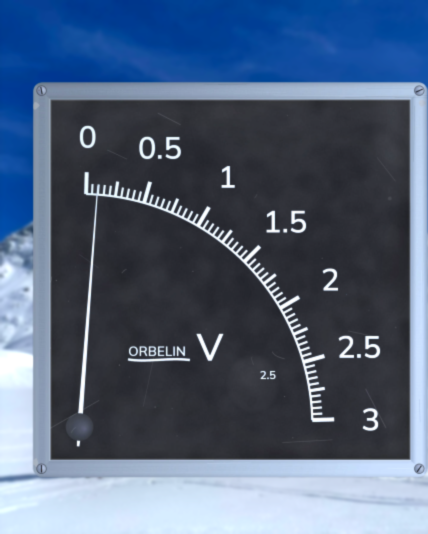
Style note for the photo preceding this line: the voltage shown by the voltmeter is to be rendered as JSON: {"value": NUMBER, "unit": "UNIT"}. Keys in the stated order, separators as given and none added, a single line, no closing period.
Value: {"value": 0.1, "unit": "V"}
